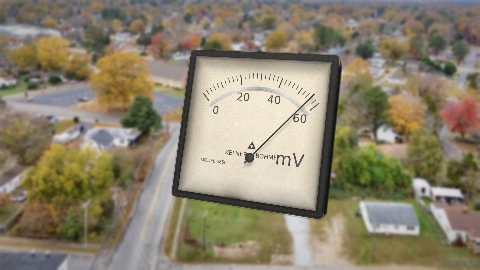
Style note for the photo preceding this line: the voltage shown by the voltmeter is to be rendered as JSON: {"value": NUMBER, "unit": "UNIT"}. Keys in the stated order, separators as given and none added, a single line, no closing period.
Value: {"value": 56, "unit": "mV"}
